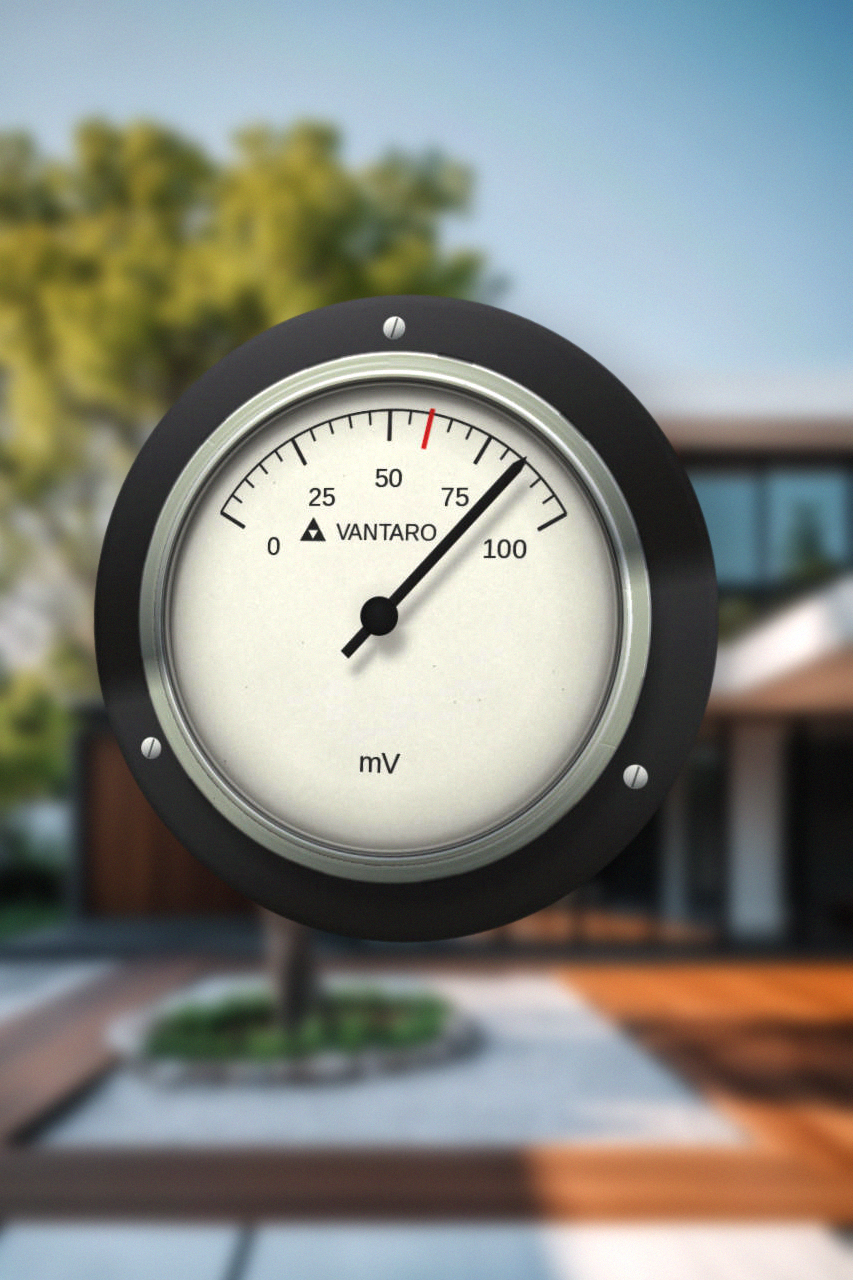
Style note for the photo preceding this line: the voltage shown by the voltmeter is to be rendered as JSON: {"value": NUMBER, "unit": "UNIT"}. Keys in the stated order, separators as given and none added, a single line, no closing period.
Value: {"value": 85, "unit": "mV"}
